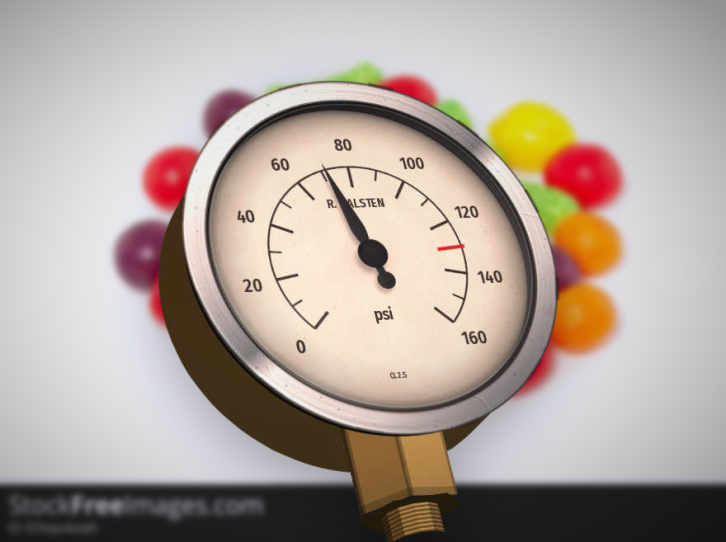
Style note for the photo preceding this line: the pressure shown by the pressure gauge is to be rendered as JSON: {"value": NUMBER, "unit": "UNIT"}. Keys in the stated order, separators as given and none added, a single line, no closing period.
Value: {"value": 70, "unit": "psi"}
